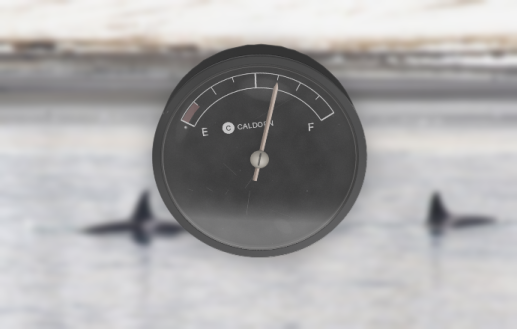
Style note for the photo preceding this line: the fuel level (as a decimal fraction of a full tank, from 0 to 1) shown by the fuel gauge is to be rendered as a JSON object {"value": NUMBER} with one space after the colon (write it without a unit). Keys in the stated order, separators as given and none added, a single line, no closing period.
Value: {"value": 0.625}
